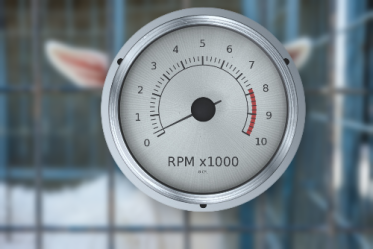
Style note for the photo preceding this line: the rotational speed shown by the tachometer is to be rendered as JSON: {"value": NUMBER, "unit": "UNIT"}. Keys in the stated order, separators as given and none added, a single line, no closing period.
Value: {"value": 200, "unit": "rpm"}
